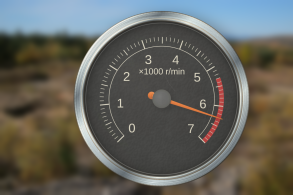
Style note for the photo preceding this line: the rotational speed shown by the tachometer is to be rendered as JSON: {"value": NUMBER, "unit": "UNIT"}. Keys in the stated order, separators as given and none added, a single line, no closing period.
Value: {"value": 6300, "unit": "rpm"}
